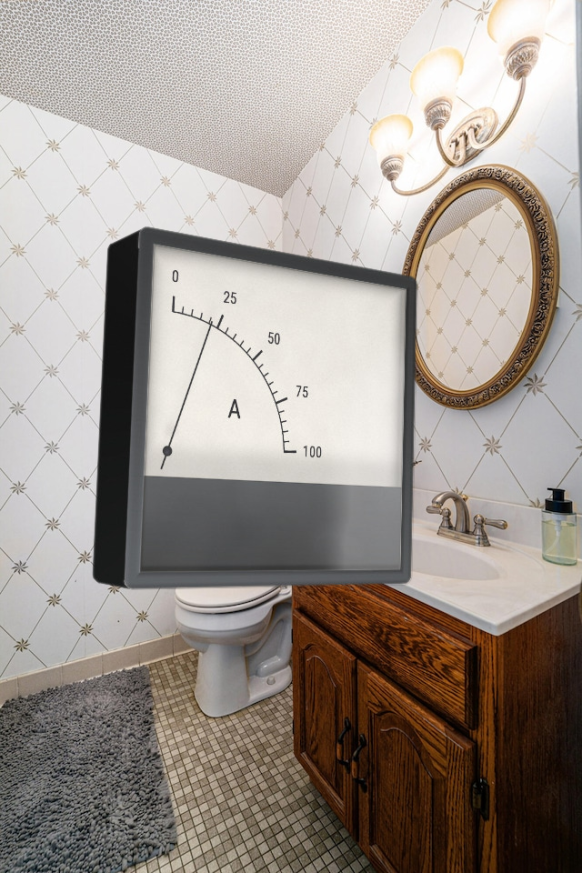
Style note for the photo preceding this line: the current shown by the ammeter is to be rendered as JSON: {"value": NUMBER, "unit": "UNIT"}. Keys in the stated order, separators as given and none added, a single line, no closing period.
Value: {"value": 20, "unit": "A"}
